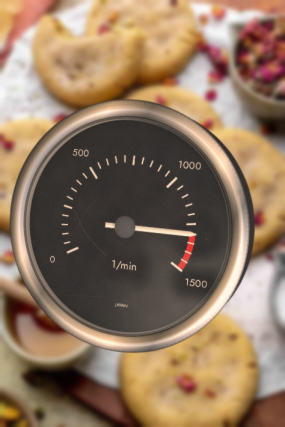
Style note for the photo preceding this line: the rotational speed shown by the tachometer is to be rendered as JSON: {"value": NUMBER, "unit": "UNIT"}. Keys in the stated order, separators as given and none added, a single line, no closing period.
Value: {"value": 1300, "unit": "rpm"}
